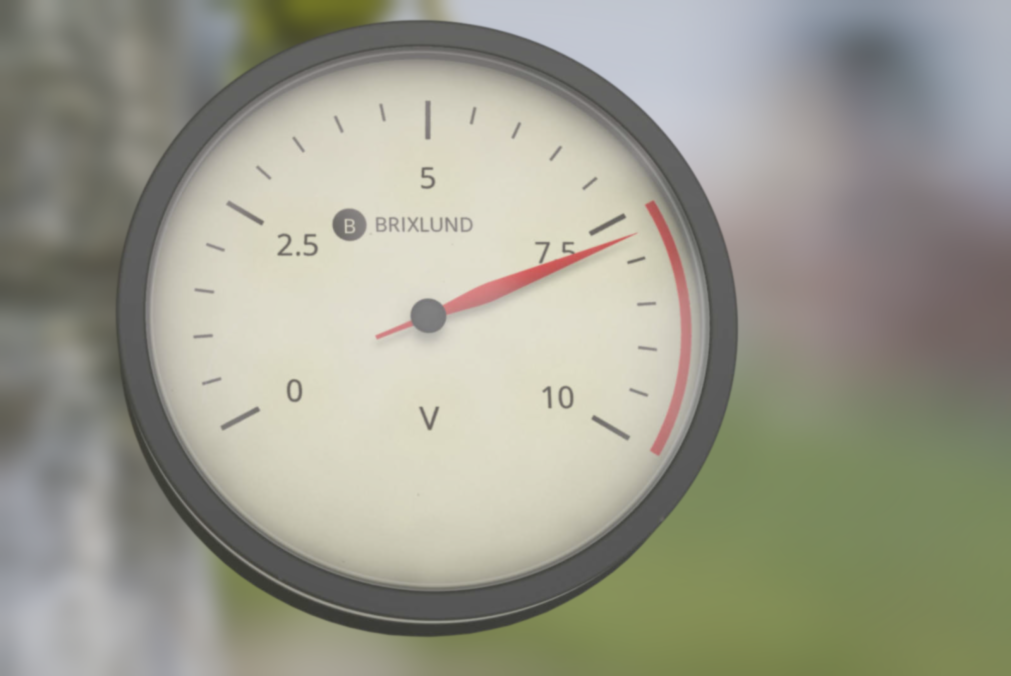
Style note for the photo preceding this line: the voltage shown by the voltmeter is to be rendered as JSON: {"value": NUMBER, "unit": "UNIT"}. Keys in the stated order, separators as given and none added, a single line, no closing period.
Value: {"value": 7.75, "unit": "V"}
